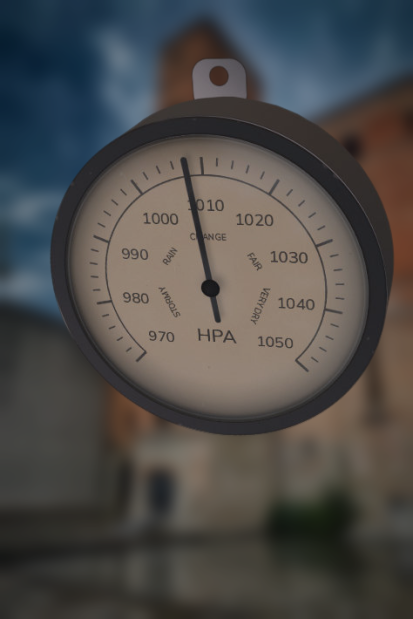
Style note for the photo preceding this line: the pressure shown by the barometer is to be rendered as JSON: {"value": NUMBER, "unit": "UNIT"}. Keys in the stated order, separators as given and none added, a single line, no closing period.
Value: {"value": 1008, "unit": "hPa"}
